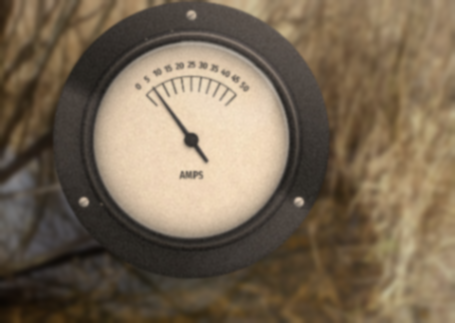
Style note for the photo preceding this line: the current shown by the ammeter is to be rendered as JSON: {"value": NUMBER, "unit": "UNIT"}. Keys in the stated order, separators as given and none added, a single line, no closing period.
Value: {"value": 5, "unit": "A"}
